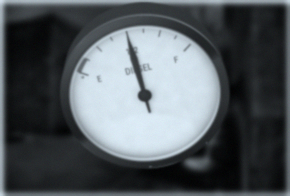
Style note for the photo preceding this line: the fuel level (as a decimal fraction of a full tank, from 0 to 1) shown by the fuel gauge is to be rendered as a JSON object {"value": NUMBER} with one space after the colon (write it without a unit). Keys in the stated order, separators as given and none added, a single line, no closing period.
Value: {"value": 0.5}
